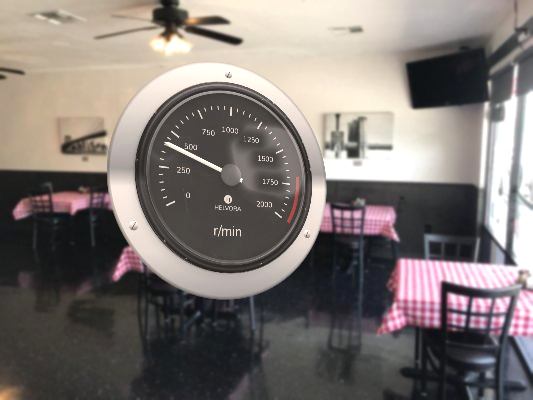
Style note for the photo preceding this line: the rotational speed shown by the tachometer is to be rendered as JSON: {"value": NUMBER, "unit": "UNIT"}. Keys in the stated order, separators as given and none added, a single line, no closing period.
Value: {"value": 400, "unit": "rpm"}
